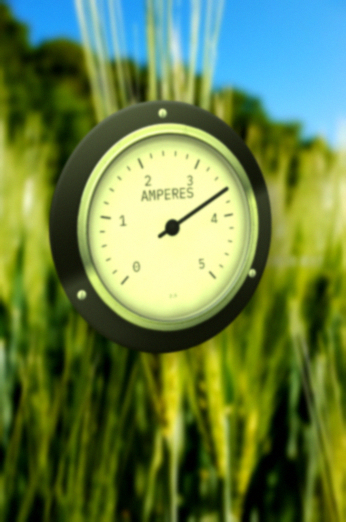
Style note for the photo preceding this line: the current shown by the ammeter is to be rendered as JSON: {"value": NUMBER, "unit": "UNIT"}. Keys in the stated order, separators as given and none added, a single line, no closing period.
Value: {"value": 3.6, "unit": "A"}
